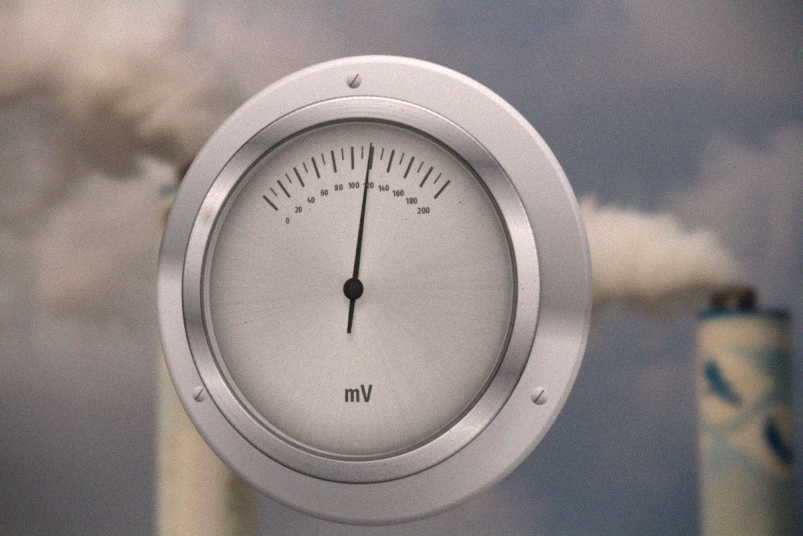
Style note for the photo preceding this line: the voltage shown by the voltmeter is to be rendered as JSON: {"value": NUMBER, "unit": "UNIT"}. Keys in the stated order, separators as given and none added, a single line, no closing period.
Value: {"value": 120, "unit": "mV"}
